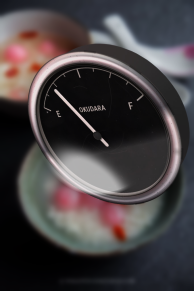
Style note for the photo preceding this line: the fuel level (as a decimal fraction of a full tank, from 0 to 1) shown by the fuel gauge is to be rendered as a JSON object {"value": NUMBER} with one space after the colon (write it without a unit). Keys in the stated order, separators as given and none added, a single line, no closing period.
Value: {"value": 0.25}
